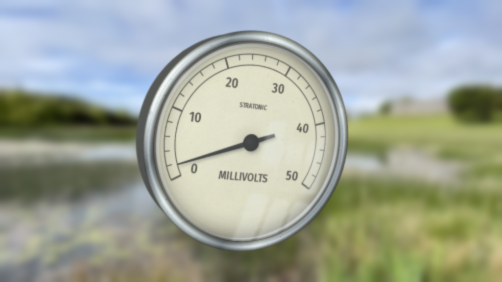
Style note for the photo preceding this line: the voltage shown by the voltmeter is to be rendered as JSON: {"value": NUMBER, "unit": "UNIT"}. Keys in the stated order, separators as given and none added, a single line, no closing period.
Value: {"value": 2, "unit": "mV"}
